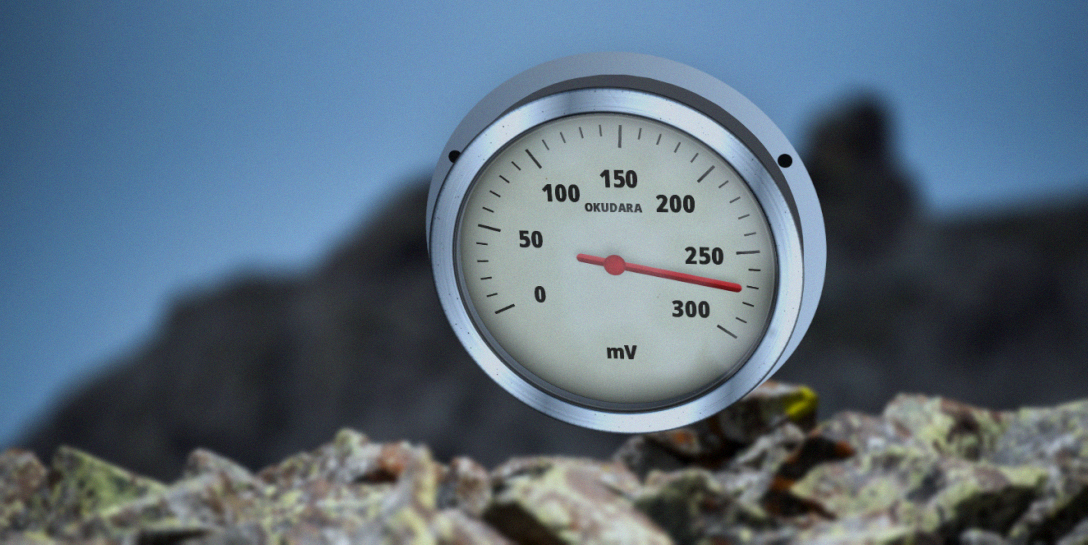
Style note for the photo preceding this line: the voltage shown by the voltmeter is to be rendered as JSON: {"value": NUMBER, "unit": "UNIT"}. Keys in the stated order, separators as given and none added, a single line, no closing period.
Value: {"value": 270, "unit": "mV"}
